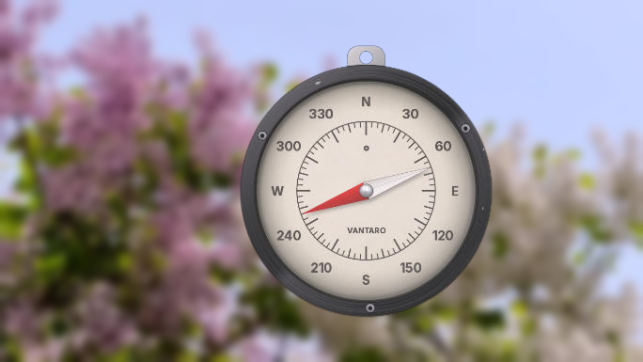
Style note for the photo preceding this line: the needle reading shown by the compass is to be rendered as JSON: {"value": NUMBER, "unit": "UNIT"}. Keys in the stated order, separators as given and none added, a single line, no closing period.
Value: {"value": 250, "unit": "°"}
